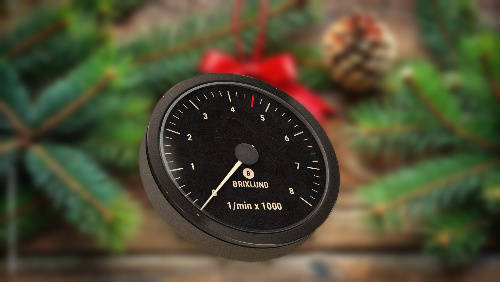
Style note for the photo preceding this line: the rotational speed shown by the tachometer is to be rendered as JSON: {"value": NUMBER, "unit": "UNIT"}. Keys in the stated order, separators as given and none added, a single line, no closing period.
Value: {"value": 0, "unit": "rpm"}
